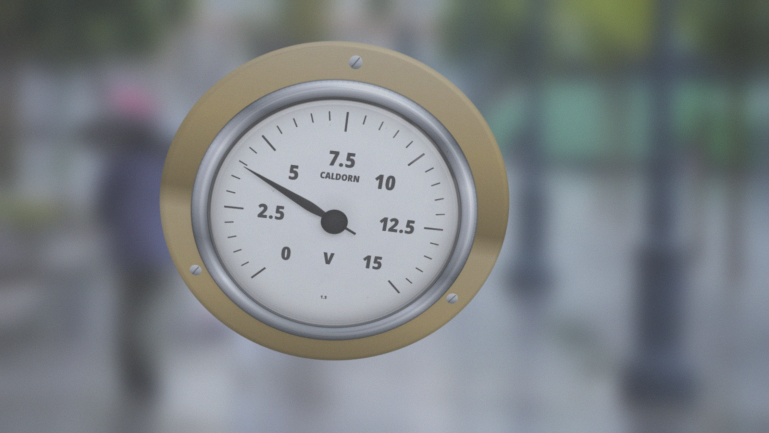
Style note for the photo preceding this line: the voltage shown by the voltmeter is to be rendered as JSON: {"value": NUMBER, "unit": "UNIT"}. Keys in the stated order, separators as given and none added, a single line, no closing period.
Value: {"value": 4, "unit": "V"}
